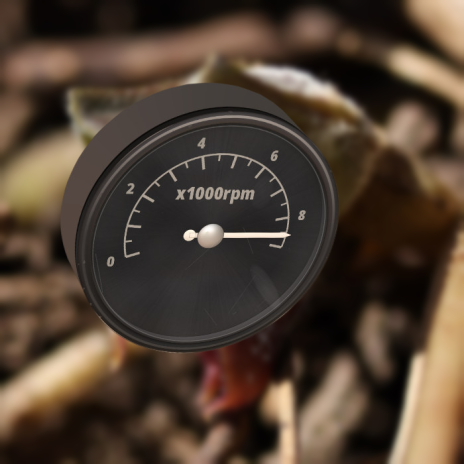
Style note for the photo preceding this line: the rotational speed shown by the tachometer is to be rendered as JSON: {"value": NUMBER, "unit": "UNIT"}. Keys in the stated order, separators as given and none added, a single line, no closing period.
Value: {"value": 8500, "unit": "rpm"}
